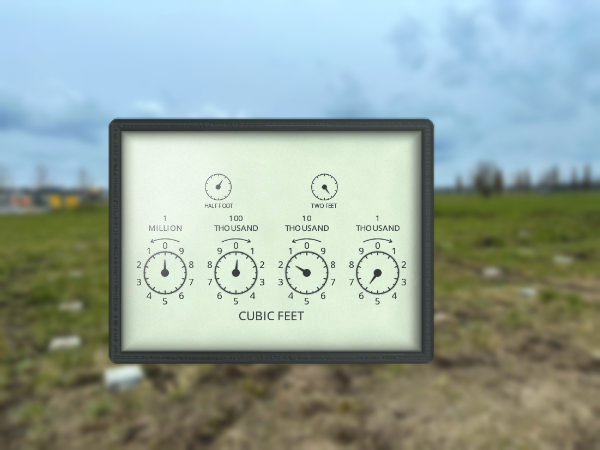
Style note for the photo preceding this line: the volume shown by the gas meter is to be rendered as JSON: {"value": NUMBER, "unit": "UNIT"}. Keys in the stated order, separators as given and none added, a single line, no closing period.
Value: {"value": 1600, "unit": "ft³"}
